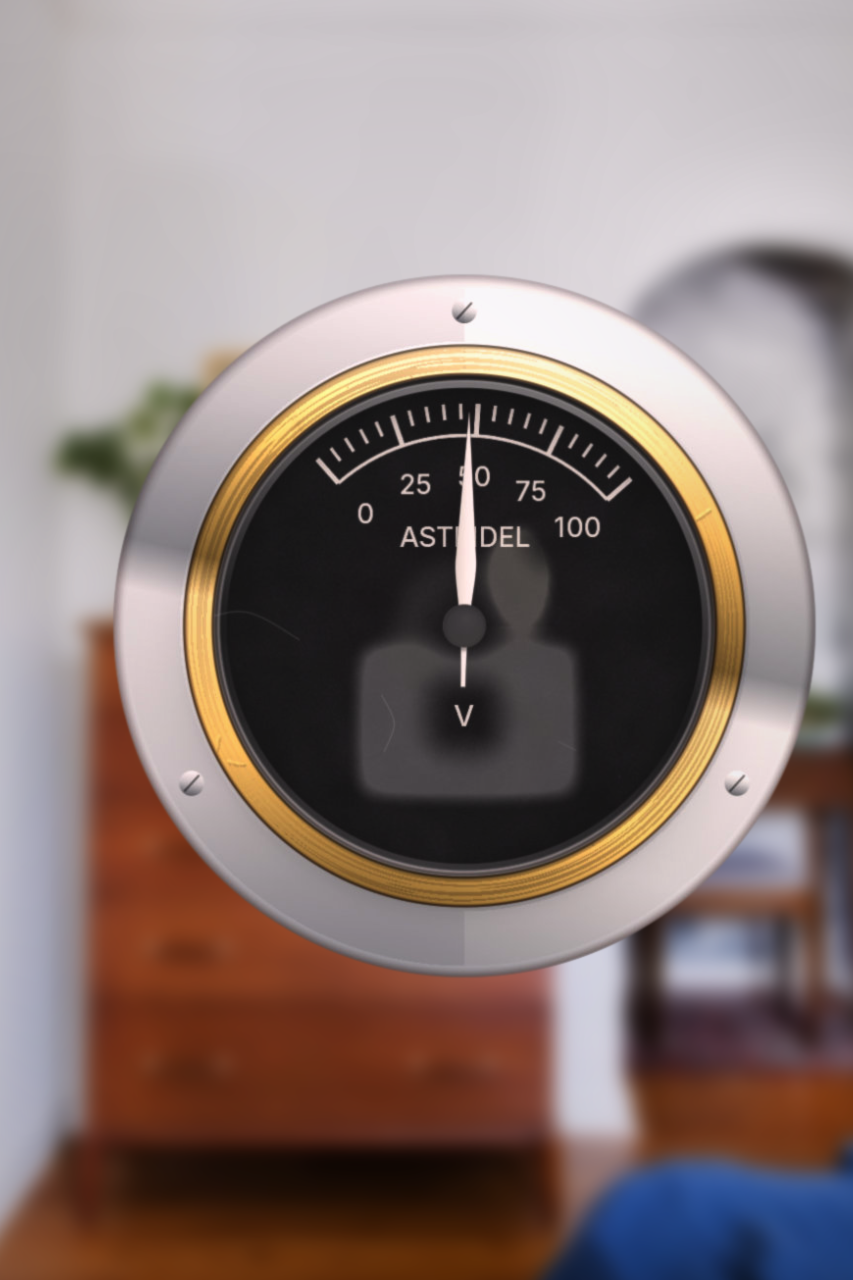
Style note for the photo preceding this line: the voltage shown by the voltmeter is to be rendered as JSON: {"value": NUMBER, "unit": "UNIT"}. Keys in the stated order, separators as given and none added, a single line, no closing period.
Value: {"value": 47.5, "unit": "V"}
